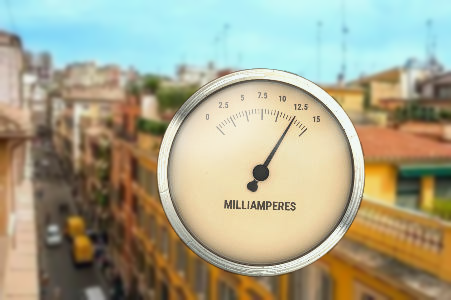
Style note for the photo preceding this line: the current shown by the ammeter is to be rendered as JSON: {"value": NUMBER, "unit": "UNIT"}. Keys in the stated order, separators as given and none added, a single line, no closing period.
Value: {"value": 12.5, "unit": "mA"}
